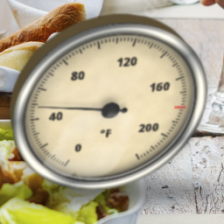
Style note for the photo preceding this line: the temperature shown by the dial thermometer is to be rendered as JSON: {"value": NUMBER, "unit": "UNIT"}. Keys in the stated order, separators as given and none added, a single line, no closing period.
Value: {"value": 50, "unit": "°F"}
